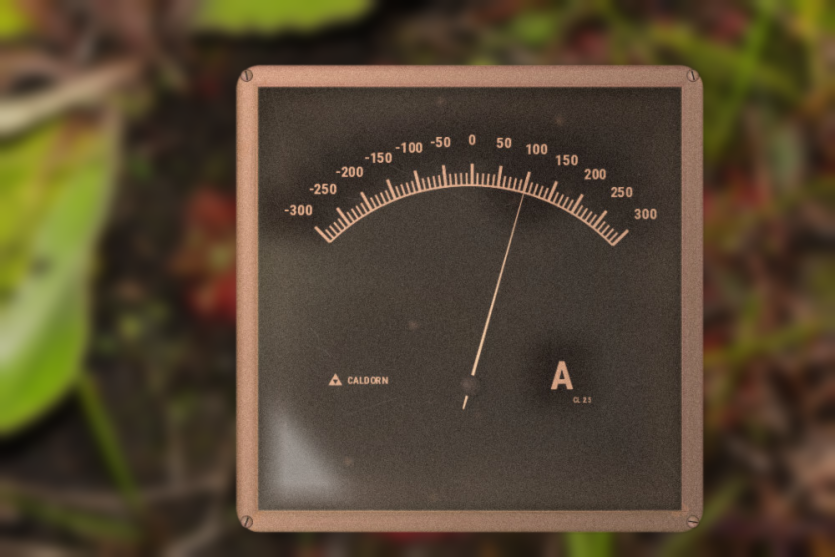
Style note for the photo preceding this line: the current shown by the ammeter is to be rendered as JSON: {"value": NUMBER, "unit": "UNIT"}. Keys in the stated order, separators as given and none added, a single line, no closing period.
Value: {"value": 100, "unit": "A"}
